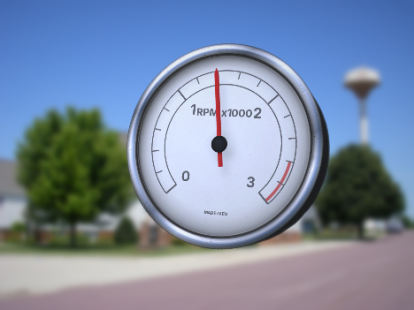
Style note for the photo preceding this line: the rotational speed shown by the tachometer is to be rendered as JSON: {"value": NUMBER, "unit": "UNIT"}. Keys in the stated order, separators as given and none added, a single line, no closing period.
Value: {"value": 1400, "unit": "rpm"}
